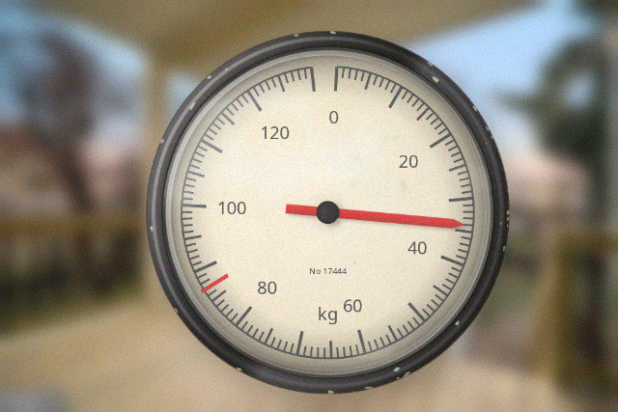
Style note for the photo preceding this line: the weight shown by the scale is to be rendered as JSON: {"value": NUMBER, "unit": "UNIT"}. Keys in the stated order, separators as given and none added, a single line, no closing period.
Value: {"value": 34, "unit": "kg"}
